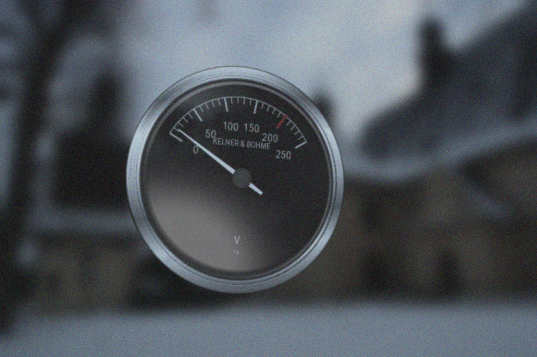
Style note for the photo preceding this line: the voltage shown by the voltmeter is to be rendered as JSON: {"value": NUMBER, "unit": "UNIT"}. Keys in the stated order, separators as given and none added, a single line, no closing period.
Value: {"value": 10, "unit": "V"}
